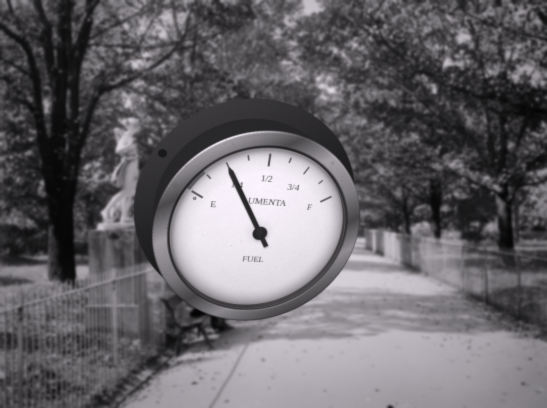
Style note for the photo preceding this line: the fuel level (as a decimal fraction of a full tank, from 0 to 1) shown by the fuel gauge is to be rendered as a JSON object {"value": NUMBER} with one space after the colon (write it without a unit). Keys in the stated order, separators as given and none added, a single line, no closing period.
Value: {"value": 0.25}
